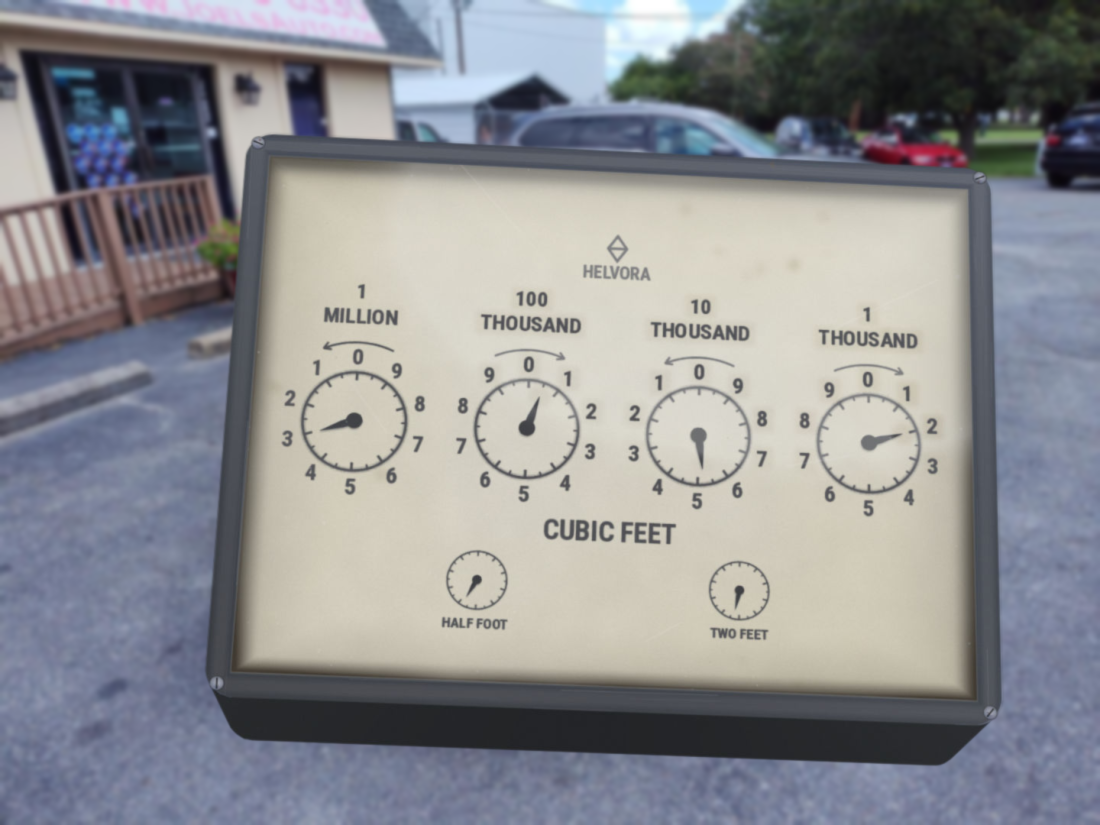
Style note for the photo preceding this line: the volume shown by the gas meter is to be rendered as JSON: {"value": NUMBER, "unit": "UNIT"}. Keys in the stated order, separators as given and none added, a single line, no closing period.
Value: {"value": 305200, "unit": "ft³"}
